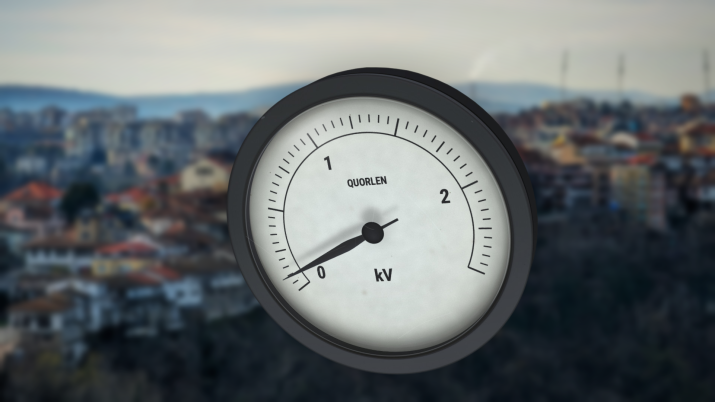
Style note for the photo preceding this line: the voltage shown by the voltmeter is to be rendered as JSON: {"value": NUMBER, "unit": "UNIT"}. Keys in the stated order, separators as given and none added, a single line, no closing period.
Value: {"value": 0.1, "unit": "kV"}
